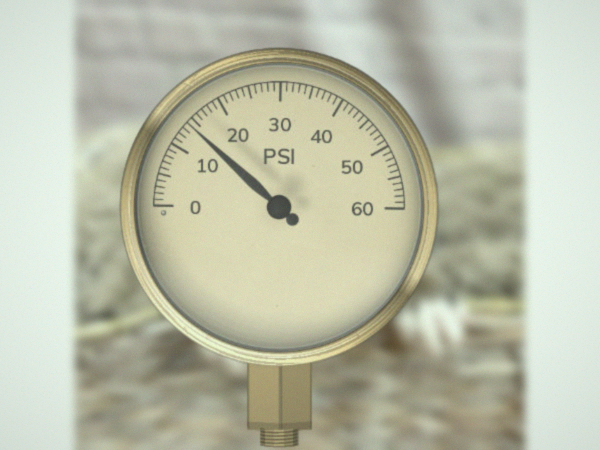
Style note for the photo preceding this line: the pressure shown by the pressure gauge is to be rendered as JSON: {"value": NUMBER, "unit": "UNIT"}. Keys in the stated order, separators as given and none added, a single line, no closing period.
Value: {"value": 14, "unit": "psi"}
